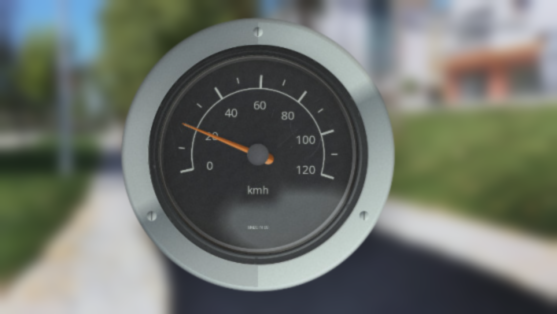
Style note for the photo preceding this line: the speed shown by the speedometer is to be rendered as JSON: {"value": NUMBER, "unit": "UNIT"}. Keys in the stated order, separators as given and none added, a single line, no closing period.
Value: {"value": 20, "unit": "km/h"}
